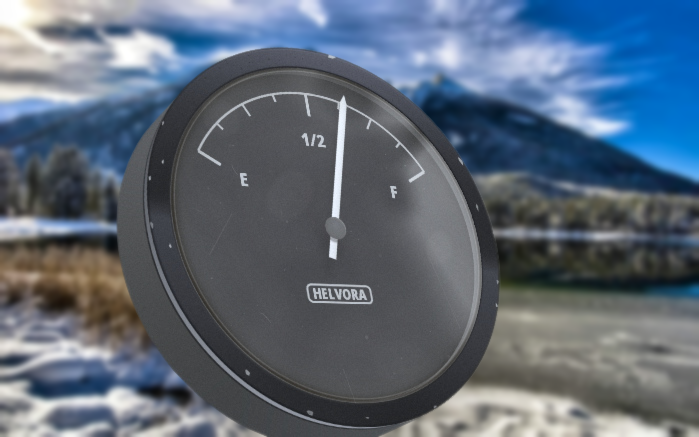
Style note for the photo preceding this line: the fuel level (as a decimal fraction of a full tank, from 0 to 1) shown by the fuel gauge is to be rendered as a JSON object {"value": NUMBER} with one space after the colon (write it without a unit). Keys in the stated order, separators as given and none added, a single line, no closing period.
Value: {"value": 0.625}
